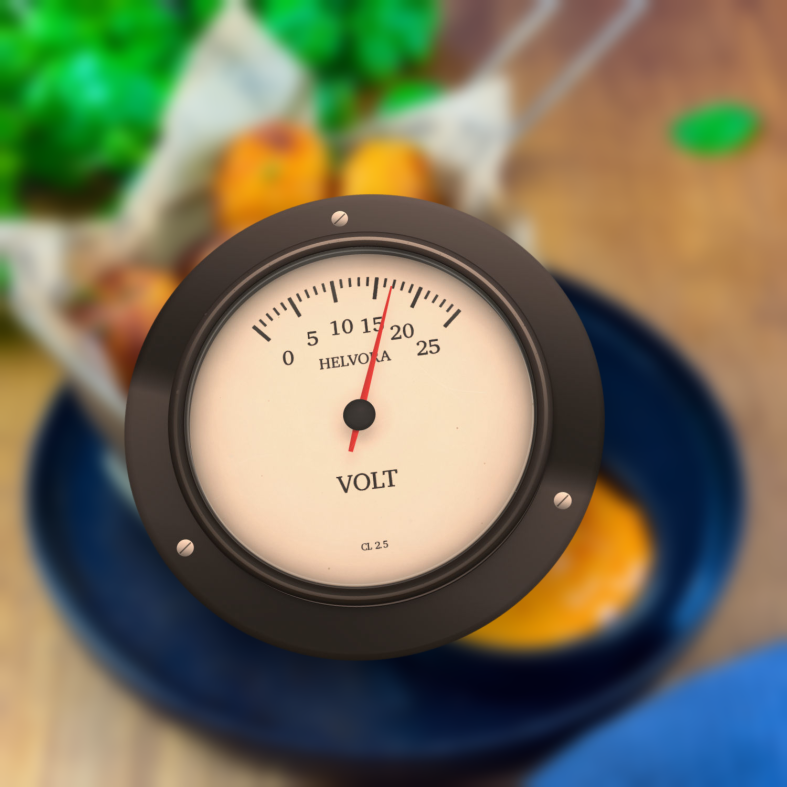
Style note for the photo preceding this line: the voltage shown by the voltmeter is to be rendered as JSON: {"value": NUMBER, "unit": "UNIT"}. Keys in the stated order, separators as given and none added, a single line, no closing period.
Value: {"value": 17, "unit": "V"}
